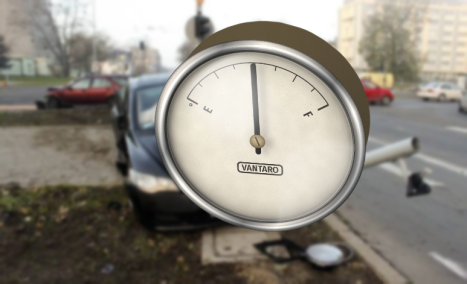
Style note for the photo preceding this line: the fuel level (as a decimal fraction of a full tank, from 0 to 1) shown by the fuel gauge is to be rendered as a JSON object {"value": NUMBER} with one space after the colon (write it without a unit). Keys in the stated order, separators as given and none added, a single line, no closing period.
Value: {"value": 0.5}
